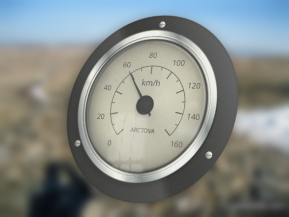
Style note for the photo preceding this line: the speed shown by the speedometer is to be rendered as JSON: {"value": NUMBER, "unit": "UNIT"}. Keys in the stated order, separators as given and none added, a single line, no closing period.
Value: {"value": 60, "unit": "km/h"}
